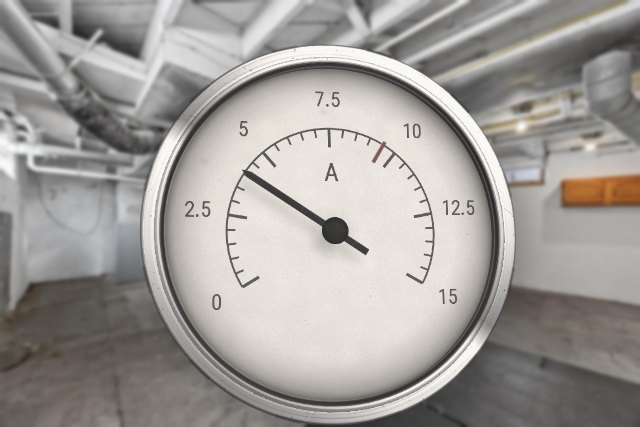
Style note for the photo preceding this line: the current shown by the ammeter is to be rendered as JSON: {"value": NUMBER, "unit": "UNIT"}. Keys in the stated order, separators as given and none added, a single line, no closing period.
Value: {"value": 4, "unit": "A"}
